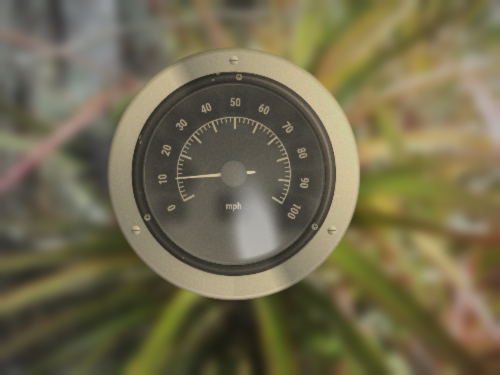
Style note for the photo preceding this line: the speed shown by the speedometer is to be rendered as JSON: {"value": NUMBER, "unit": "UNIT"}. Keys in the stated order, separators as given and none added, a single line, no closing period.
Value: {"value": 10, "unit": "mph"}
